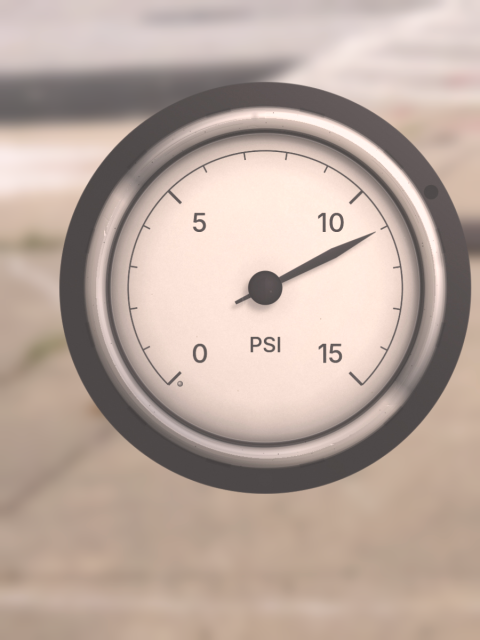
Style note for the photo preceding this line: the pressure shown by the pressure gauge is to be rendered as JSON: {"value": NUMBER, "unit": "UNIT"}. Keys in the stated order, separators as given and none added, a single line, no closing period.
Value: {"value": 11, "unit": "psi"}
